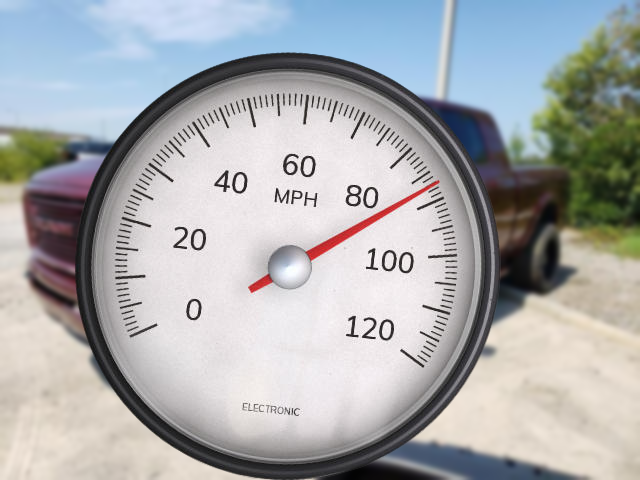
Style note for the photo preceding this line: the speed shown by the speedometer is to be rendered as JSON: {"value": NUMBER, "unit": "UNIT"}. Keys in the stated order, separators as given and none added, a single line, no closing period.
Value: {"value": 87, "unit": "mph"}
